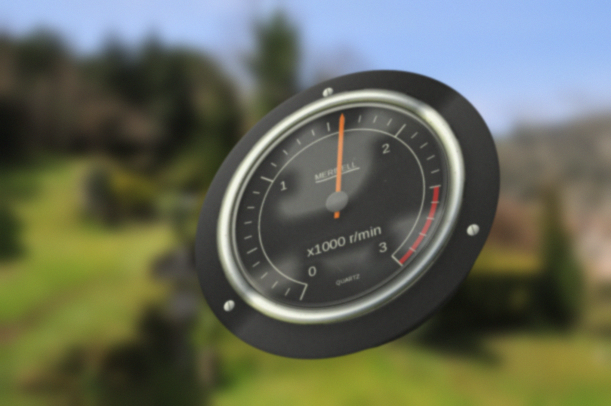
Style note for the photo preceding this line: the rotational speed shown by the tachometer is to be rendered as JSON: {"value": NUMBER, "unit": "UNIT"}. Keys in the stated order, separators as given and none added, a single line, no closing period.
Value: {"value": 1600, "unit": "rpm"}
